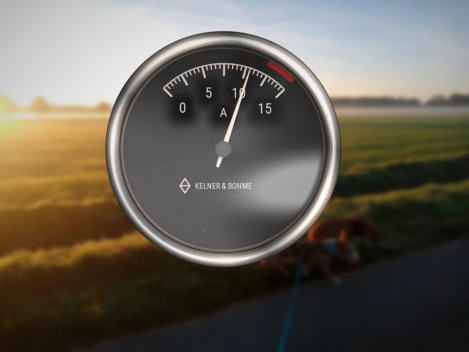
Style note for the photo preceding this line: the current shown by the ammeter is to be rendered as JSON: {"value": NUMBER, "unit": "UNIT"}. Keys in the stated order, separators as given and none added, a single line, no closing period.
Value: {"value": 10.5, "unit": "A"}
